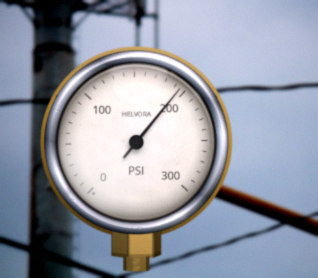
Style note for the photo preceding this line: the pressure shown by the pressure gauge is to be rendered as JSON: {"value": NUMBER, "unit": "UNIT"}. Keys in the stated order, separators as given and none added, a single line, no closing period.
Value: {"value": 195, "unit": "psi"}
